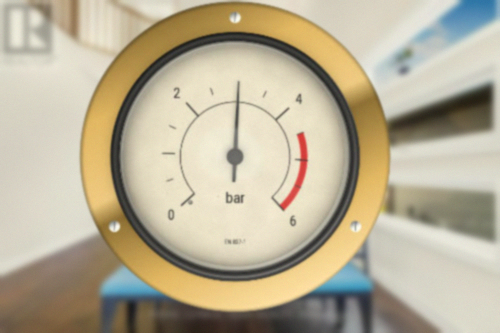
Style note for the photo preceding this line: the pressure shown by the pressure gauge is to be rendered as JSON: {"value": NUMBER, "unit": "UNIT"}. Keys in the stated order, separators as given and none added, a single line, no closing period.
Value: {"value": 3, "unit": "bar"}
